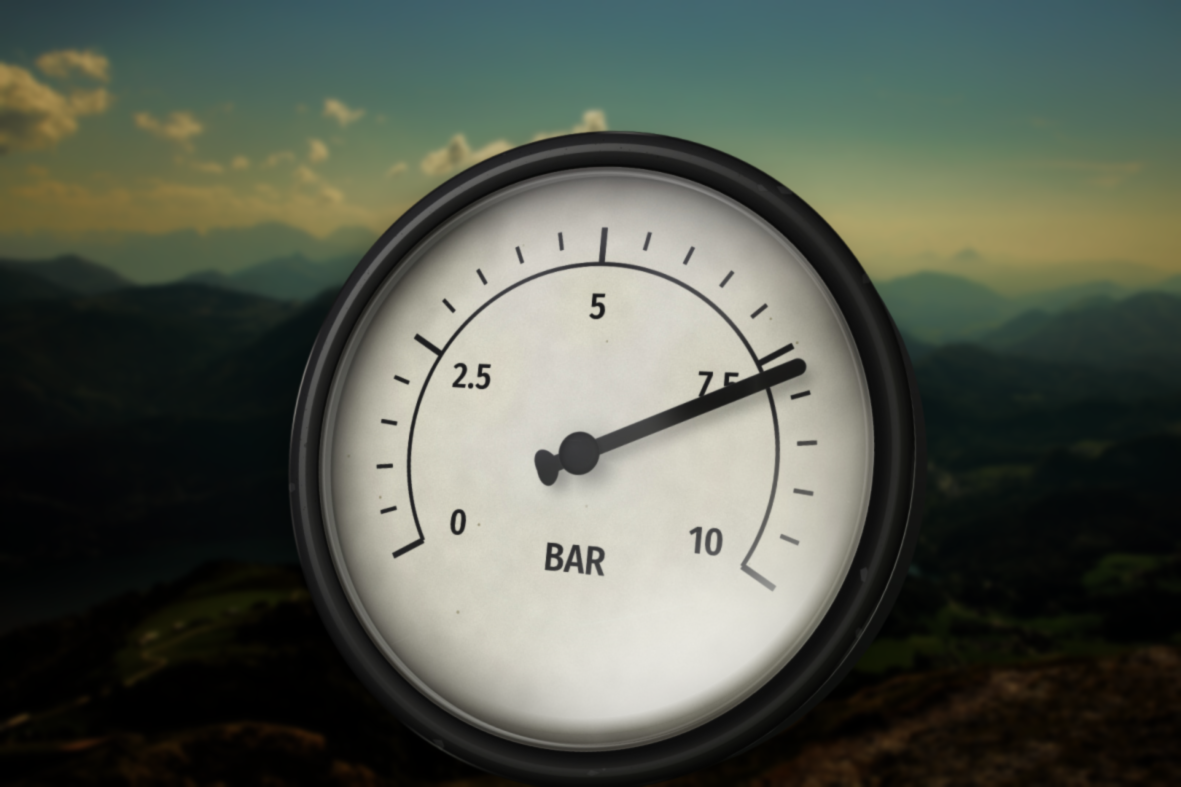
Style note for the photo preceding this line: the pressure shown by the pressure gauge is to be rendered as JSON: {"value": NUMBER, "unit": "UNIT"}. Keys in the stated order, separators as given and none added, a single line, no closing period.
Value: {"value": 7.75, "unit": "bar"}
